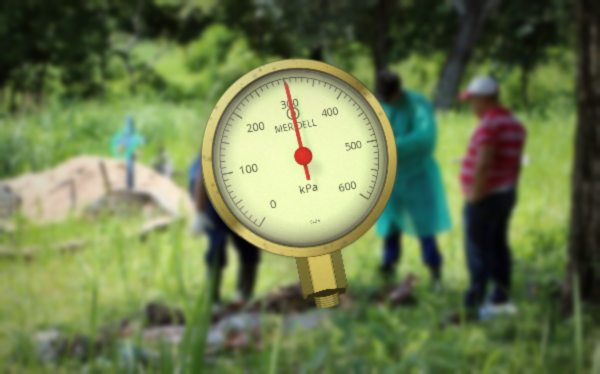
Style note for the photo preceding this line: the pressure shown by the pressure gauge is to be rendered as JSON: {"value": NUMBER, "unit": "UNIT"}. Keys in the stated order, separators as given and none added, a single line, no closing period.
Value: {"value": 300, "unit": "kPa"}
